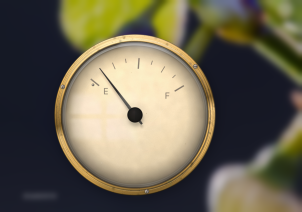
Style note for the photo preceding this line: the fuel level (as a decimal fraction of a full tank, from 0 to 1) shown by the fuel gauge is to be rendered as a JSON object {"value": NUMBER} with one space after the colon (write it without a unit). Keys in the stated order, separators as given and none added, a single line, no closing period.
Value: {"value": 0.125}
